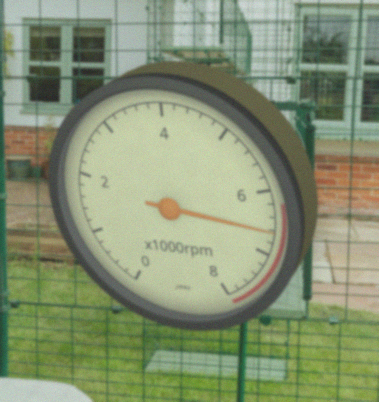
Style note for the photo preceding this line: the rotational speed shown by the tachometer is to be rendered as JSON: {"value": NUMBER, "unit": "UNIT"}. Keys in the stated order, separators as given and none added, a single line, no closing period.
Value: {"value": 6600, "unit": "rpm"}
